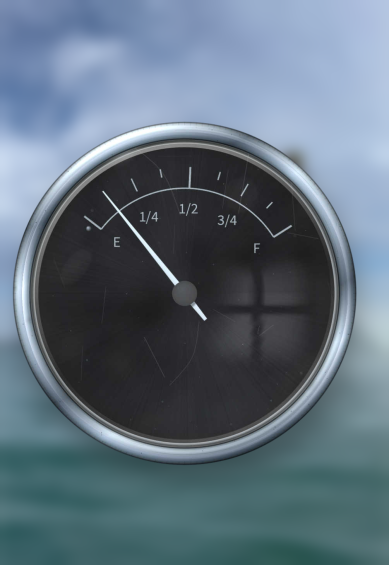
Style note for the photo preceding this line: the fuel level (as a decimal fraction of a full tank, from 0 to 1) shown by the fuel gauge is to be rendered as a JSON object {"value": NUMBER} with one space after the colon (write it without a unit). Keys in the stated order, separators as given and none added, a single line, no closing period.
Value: {"value": 0.125}
